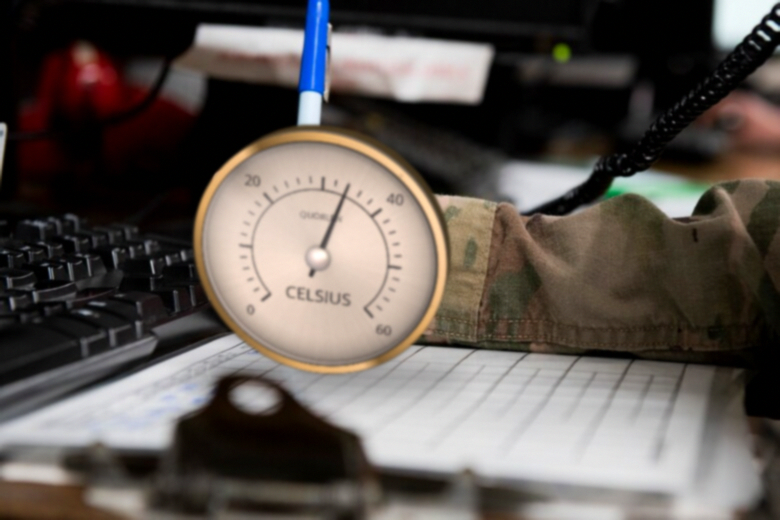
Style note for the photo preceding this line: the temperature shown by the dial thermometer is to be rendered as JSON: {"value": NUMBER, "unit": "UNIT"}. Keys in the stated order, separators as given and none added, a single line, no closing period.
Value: {"value": 34, "unit": "°C"}
